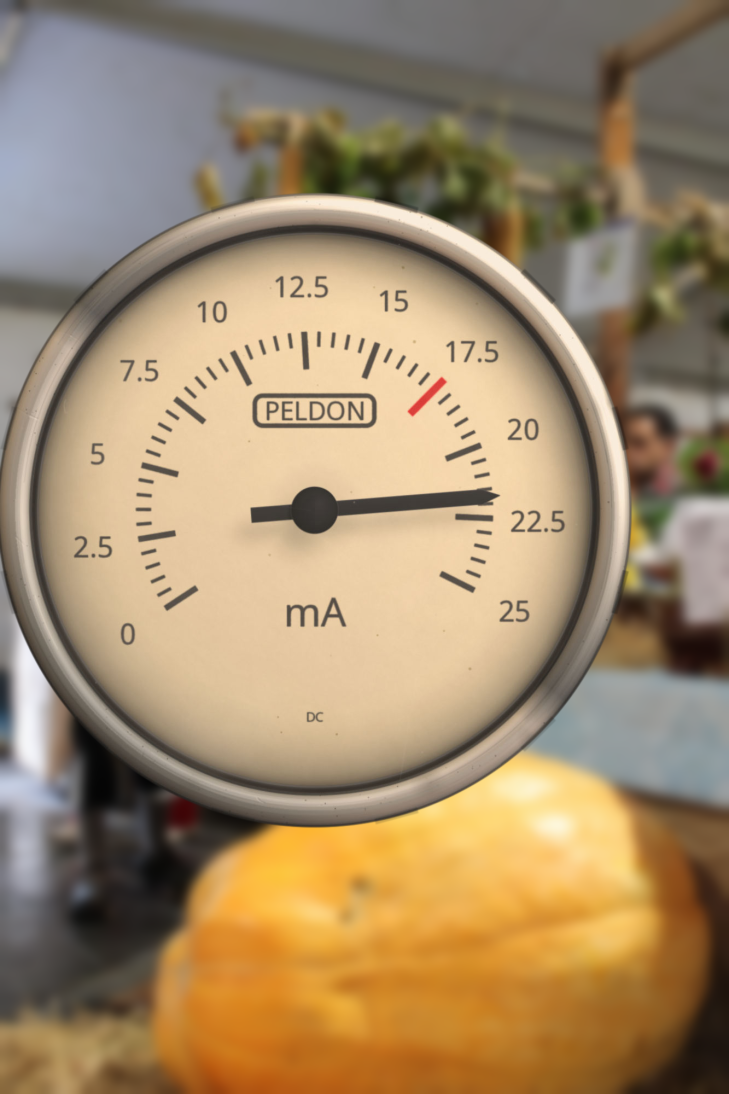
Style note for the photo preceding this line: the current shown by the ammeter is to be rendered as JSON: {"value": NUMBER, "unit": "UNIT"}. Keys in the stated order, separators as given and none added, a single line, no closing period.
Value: {"value": 21.75, "unit": "mA"}
